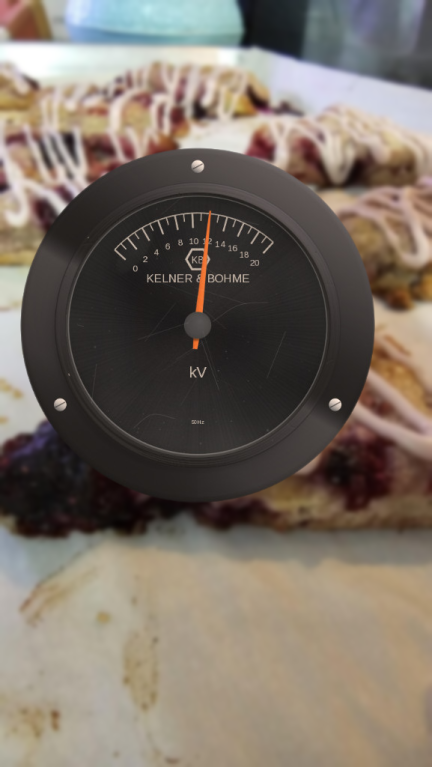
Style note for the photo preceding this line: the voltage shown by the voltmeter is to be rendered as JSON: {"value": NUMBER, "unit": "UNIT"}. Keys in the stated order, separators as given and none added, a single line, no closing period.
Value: {"value": 12, "unit": "kV"}
